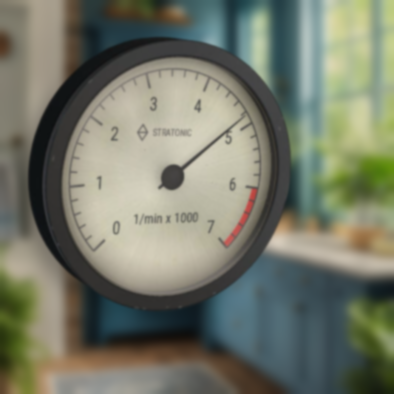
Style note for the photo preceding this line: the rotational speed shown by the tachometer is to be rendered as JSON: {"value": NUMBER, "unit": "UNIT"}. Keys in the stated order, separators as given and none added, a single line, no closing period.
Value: {"value": 4800, "unit": "rpm"}
